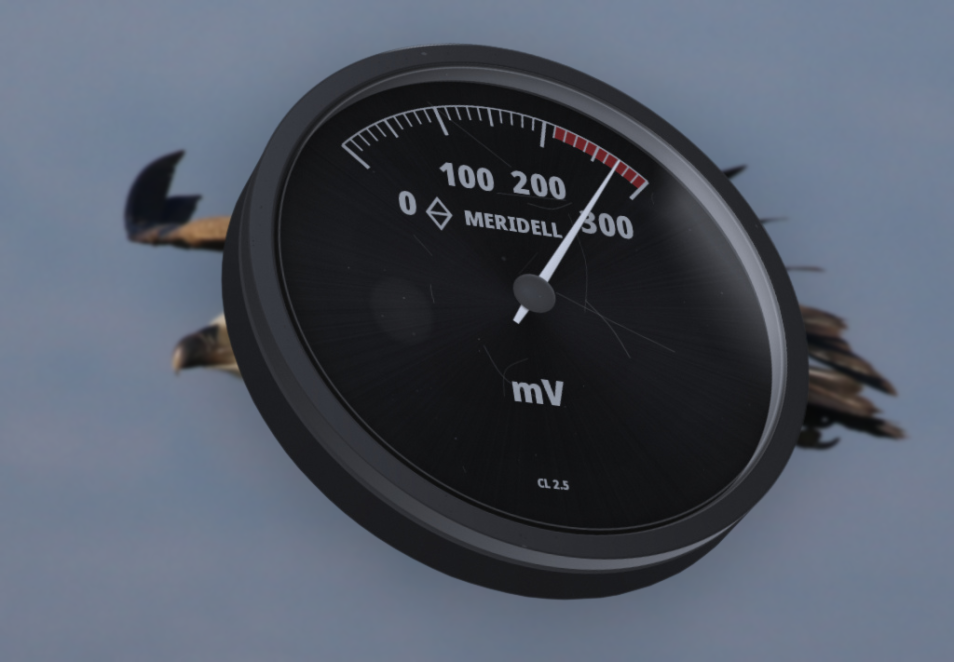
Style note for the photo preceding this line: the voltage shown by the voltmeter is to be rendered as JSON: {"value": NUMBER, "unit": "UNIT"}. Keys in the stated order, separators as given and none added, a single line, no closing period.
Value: {"value": 270, "unit": "mV"}
